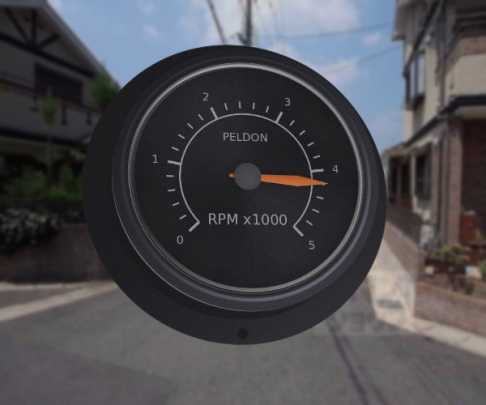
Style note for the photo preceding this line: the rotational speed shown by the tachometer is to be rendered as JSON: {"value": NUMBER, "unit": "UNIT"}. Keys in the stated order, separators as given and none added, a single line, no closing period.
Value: {"value": 4200, "unit": "rpm"}
